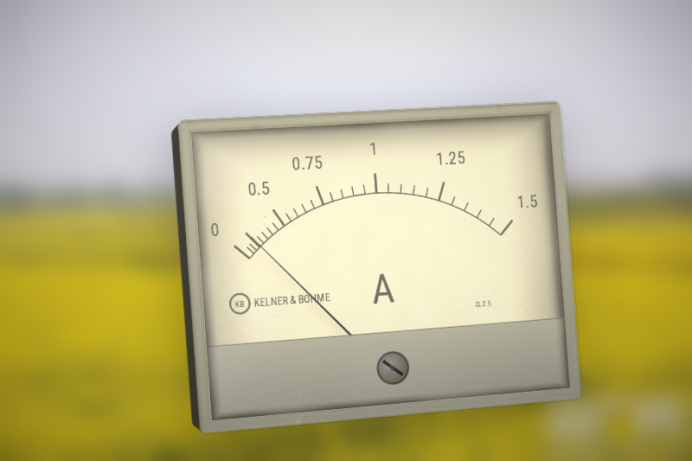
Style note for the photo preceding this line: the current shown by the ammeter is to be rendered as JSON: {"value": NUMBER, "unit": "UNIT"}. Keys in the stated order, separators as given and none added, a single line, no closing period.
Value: {"value": 0.25, "unit": "A"}
